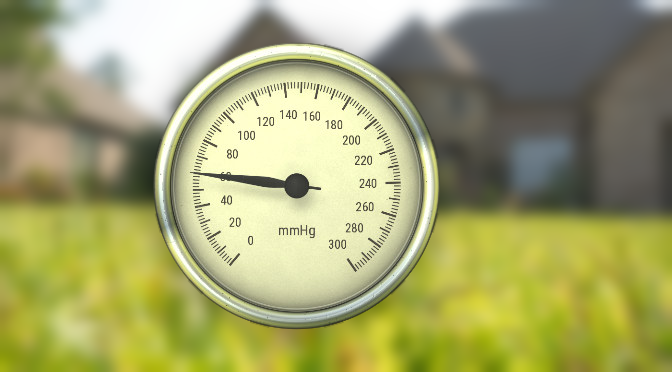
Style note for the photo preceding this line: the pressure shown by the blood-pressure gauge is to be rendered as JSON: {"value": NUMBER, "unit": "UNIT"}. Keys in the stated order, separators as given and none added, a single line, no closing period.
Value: {"value": 60, "unit": "mmHg"}
